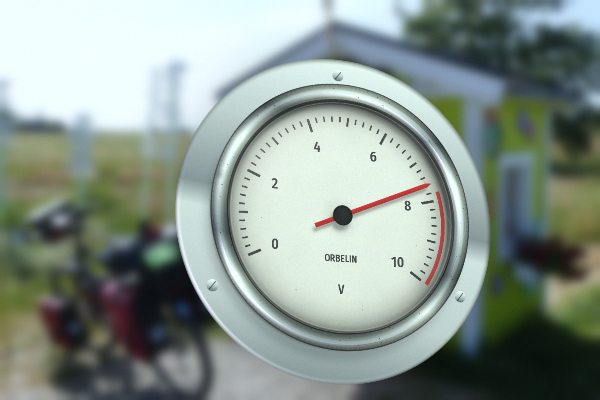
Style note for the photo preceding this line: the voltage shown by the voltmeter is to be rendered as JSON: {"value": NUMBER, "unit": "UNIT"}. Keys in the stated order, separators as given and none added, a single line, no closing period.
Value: {"value": 7.6, "unit": "V"}
